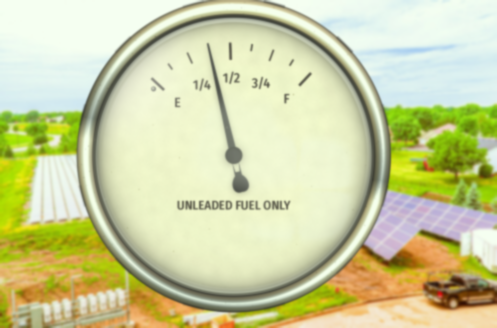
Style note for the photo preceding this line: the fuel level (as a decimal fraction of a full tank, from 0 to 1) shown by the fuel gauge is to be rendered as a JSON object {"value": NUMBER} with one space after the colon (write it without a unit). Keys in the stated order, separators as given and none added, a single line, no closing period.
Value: {"value": 0.375}
